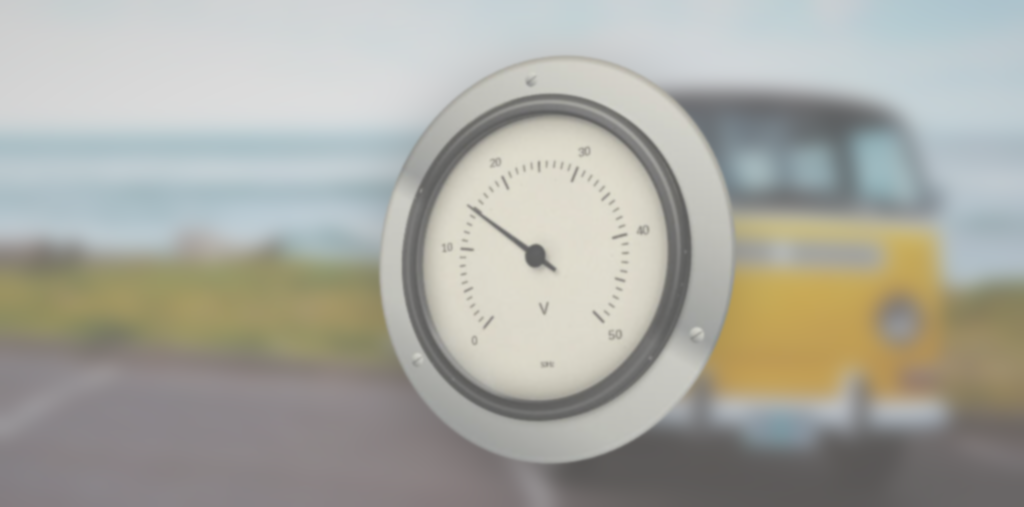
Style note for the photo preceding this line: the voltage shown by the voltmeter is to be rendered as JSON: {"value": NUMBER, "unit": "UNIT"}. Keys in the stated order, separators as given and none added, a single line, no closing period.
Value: {"value": 15, "unit": "V"}
